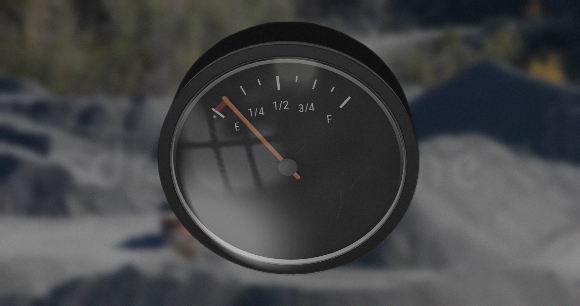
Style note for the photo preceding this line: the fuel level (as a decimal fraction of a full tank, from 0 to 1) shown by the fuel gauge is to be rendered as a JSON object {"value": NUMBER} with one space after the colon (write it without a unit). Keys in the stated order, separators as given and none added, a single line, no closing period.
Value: {"value": 0.125}
